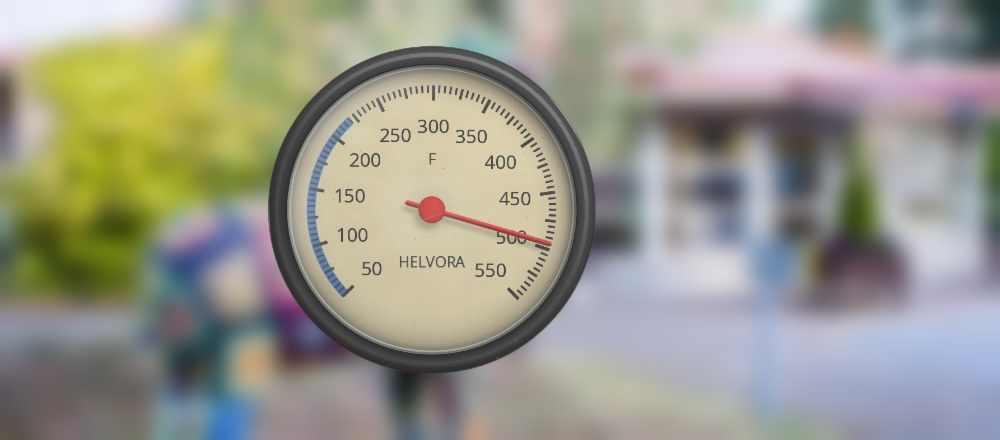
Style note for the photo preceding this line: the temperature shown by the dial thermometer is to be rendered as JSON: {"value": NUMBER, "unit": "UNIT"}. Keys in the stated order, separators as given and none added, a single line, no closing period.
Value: {"value": 495, "unit": "°F"}
